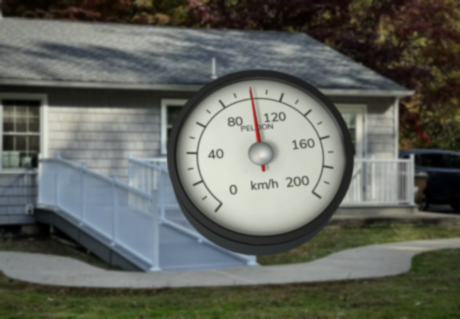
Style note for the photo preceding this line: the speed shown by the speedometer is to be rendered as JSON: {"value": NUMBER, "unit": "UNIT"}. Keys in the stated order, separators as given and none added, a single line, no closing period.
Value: {"value": 100, "unit": "km/h"}
